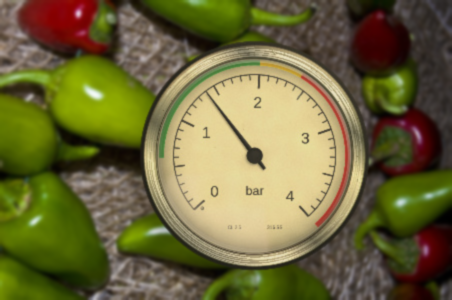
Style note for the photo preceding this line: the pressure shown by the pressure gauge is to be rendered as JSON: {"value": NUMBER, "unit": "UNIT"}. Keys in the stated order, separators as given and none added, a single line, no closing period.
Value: {"value": 1.4, "unit": "bar"}
